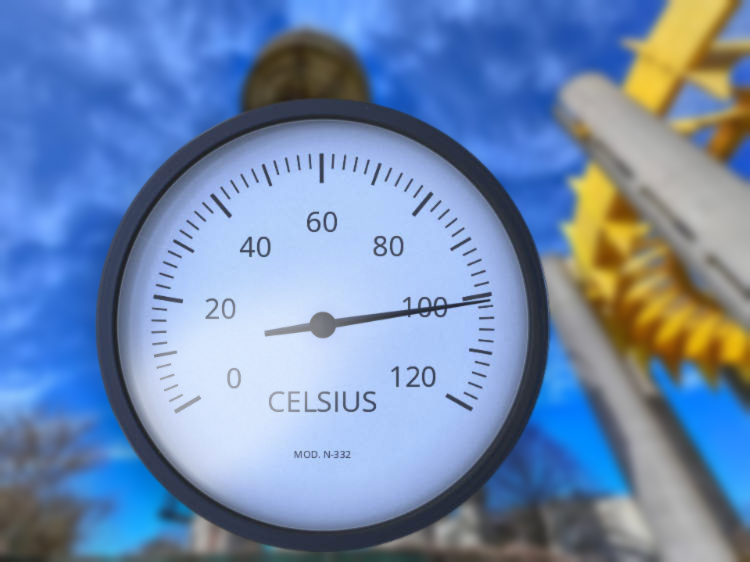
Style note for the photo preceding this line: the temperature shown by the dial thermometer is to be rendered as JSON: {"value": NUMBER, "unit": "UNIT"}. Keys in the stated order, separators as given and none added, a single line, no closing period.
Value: {"value": 101, "unit": "°C"}
